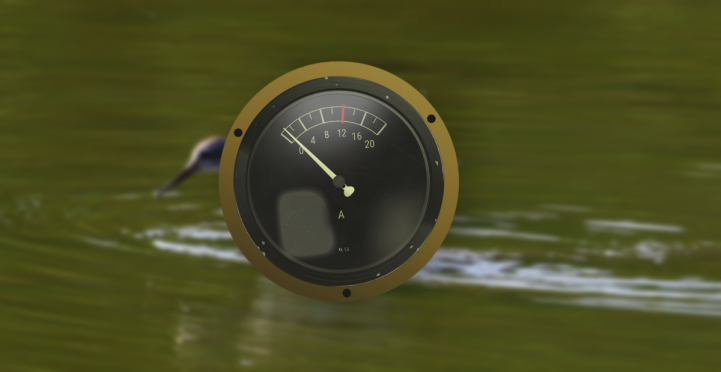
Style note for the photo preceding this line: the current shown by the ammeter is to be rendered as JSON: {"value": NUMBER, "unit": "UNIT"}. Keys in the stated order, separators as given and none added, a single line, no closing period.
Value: {"value": 1, "unit": "A"}
